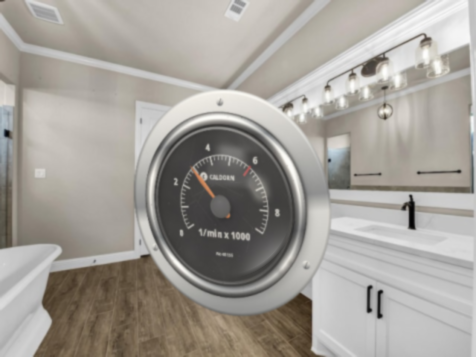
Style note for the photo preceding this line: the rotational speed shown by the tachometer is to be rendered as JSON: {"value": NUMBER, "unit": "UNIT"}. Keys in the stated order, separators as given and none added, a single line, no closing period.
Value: {"value": 3000, "unit": "rpm"}
